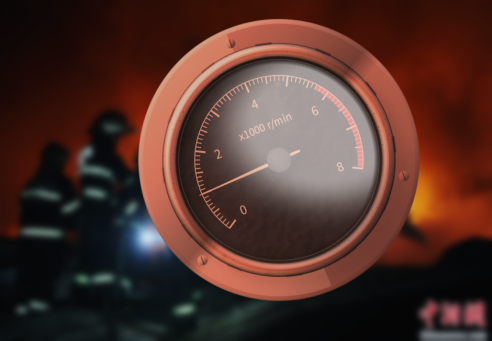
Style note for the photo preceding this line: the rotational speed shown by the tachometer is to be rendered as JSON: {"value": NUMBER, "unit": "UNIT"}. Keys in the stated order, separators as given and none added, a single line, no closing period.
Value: {"value": 1000, "unit": "rpm"}
